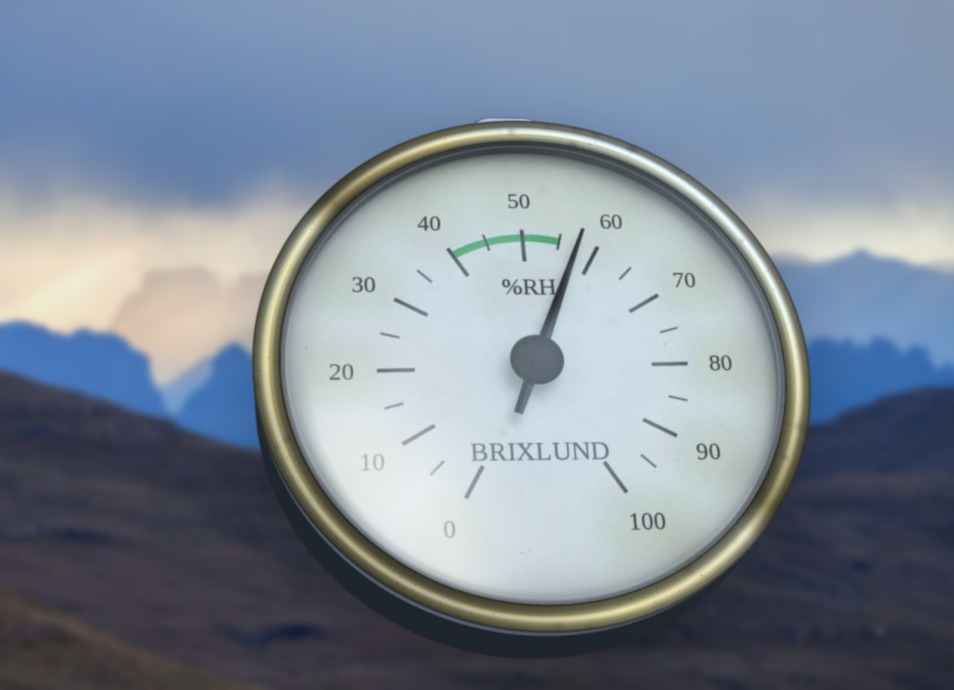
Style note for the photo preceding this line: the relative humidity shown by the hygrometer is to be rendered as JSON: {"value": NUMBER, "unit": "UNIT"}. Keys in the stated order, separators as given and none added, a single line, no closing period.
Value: {"value": 57.5, "unit": "%"}
